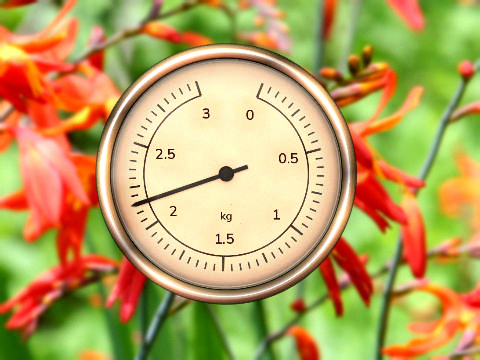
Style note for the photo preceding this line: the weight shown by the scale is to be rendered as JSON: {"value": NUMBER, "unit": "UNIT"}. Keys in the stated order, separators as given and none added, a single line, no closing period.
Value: {"value": 2.15, "unit": "kg"}
